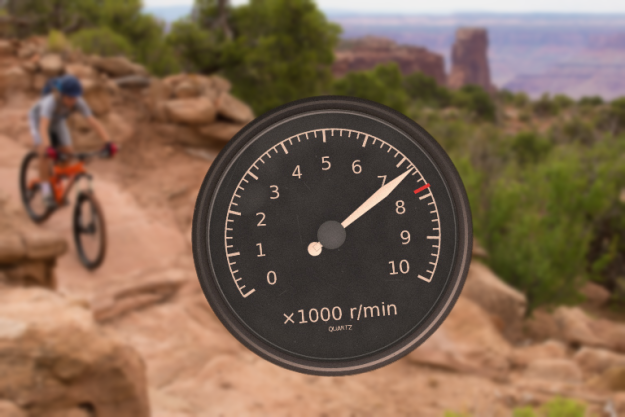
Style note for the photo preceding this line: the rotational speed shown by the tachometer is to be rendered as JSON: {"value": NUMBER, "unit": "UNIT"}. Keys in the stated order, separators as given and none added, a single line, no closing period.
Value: {"value": 7300, "unit": "rpm"}
